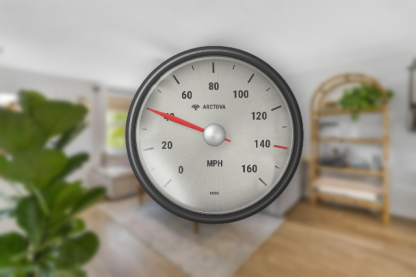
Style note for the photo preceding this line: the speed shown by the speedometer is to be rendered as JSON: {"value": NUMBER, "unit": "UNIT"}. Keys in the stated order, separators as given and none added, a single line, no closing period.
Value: {"value": 40, "unit": "mph"}
